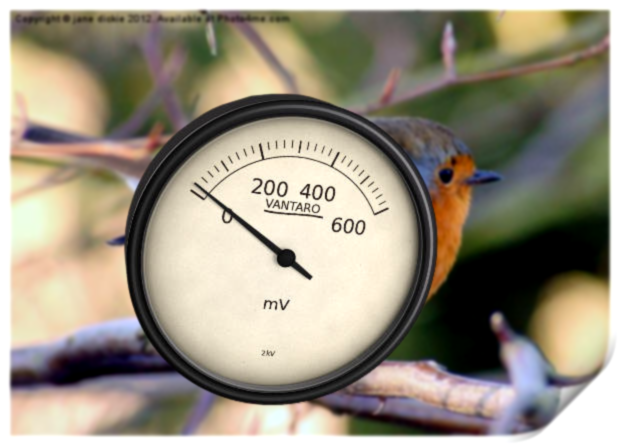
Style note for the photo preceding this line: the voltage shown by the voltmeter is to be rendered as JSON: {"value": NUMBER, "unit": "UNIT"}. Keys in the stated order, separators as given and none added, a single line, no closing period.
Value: {"value": 20, "unit": "mV"}
